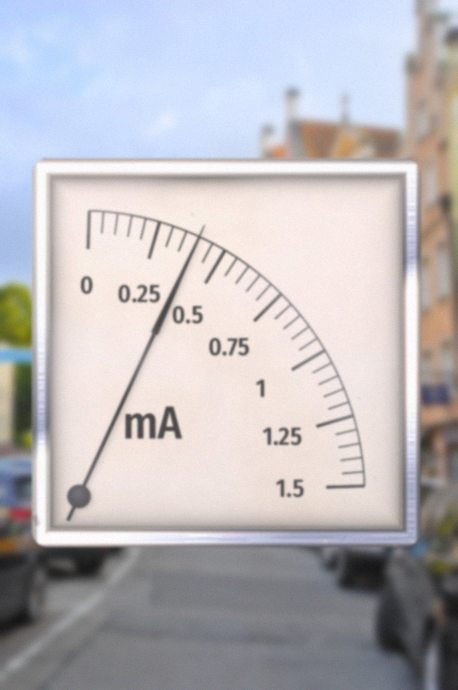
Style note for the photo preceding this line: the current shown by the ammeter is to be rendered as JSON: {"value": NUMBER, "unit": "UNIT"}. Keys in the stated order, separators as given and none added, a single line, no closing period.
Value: {"value": 0.4, "unit": "mA"}
